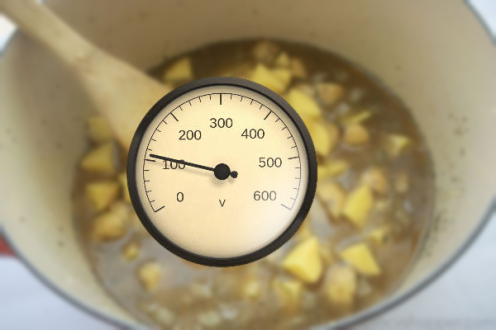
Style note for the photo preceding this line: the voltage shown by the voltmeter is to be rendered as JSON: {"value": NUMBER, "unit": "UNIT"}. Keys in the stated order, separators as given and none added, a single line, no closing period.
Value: {"value": 110, "unit": "V"}
